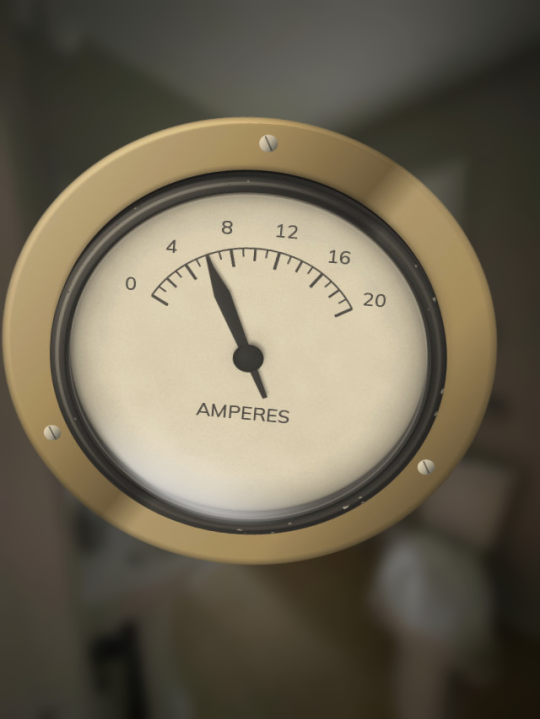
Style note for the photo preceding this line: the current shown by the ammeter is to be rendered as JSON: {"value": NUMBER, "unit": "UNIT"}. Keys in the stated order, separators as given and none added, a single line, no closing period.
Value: {"value": 6, "unit": "A"}
